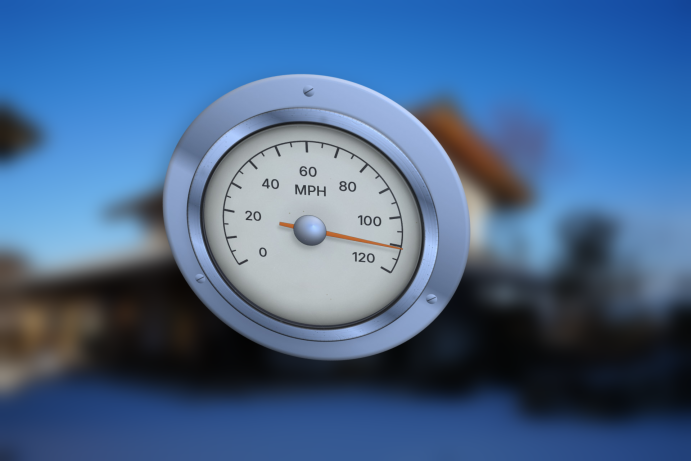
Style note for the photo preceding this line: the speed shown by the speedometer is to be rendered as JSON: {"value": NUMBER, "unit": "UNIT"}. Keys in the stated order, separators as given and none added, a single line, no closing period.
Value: {"value": 110, "unit": "mph"}
